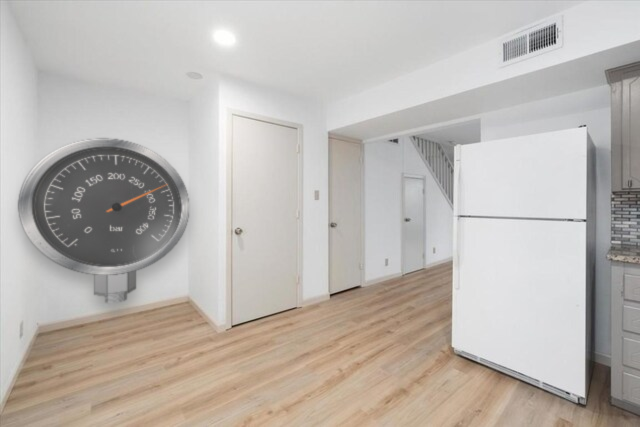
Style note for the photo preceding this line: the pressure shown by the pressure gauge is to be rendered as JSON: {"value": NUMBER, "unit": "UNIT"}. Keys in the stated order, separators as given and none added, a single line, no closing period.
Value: {"value": 290, "unit": "bar"}
